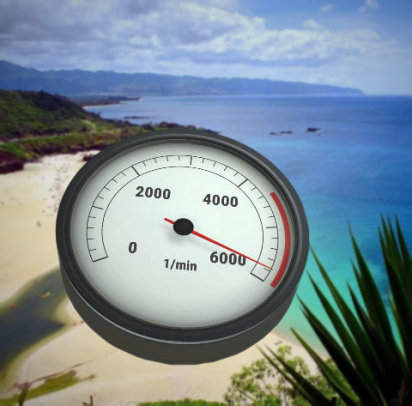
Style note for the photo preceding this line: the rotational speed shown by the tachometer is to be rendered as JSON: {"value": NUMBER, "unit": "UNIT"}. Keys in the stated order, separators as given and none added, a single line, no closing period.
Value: {"value": 5800, "unit": "rpm"}
